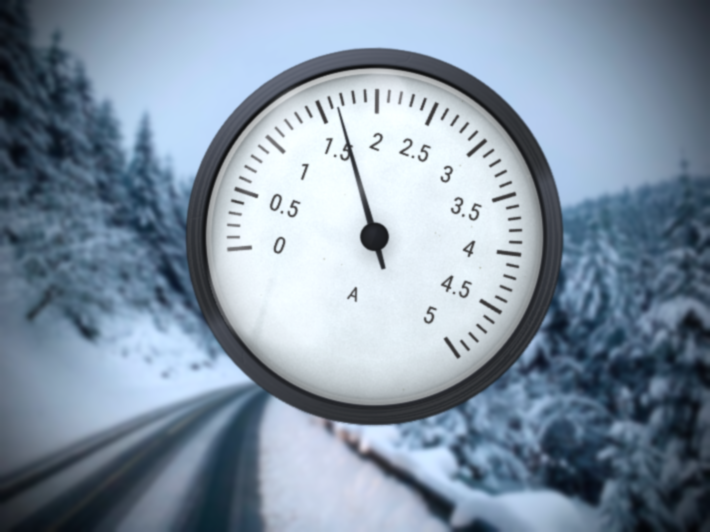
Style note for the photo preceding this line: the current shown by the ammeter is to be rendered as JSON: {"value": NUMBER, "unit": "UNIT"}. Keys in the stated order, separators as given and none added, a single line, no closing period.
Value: {"value": 1.65, "unit": "A"}
